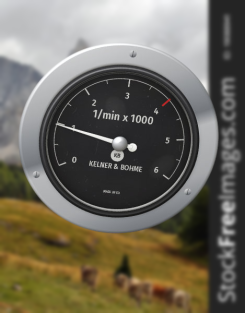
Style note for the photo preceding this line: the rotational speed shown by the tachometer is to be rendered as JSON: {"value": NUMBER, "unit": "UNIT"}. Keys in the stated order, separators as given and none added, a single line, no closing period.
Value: {"value": 1000, "unit": "rpm"}
